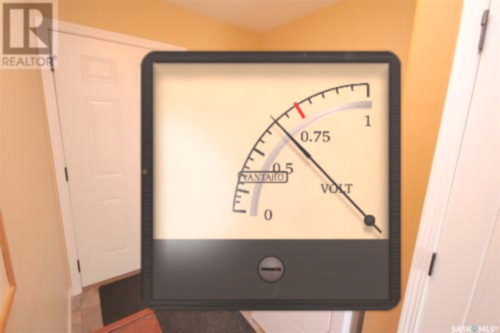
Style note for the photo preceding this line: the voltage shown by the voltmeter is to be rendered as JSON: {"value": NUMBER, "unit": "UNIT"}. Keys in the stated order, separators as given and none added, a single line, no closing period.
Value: {"value": 0.65, "unit": "V"}
